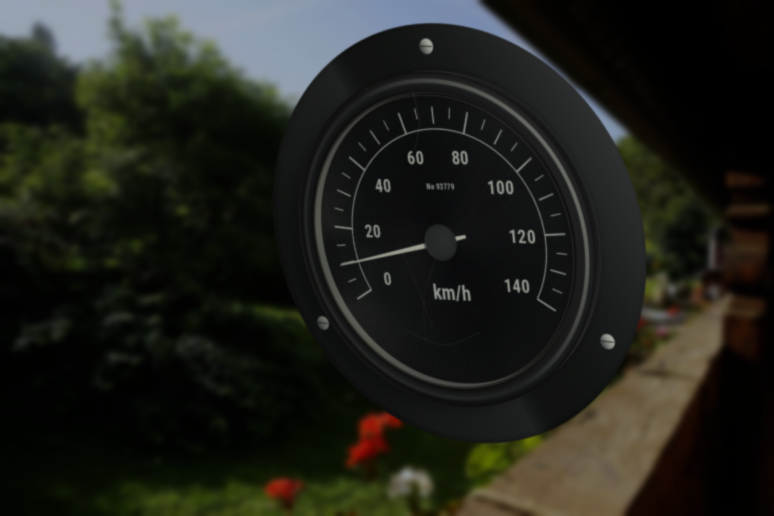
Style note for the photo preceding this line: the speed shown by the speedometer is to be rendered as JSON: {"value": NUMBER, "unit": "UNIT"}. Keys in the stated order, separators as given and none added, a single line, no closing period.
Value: {"value": 10, "unit": "km/h"}
